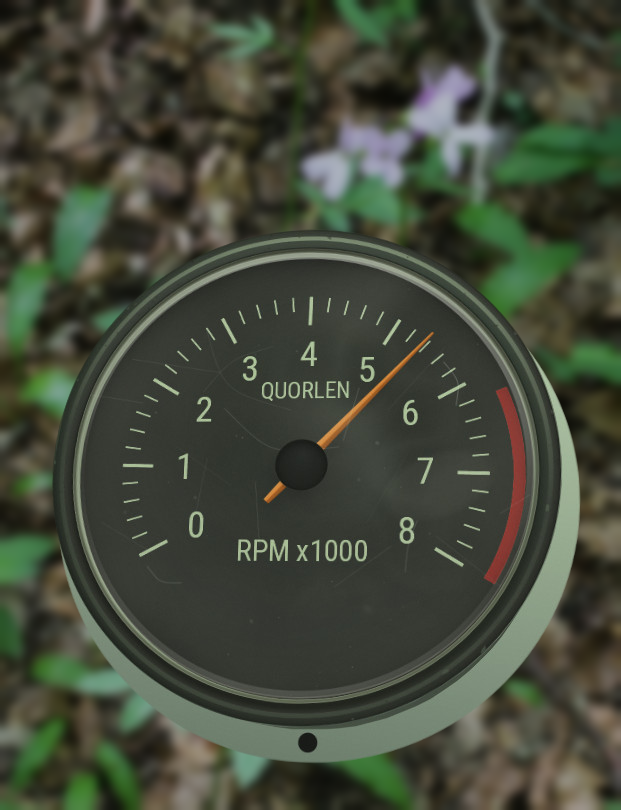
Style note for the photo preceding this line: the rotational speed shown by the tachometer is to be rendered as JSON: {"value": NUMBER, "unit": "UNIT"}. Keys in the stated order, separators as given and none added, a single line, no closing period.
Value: {"value": 5400, "unit": "rpm"}
